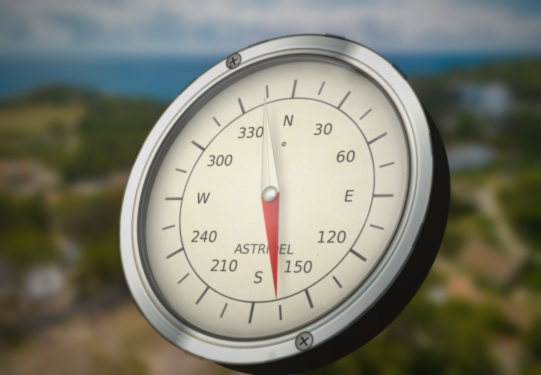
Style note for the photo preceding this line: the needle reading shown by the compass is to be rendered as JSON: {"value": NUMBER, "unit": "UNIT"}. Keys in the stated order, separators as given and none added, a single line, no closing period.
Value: {"value": 165, "unit": "°"}
